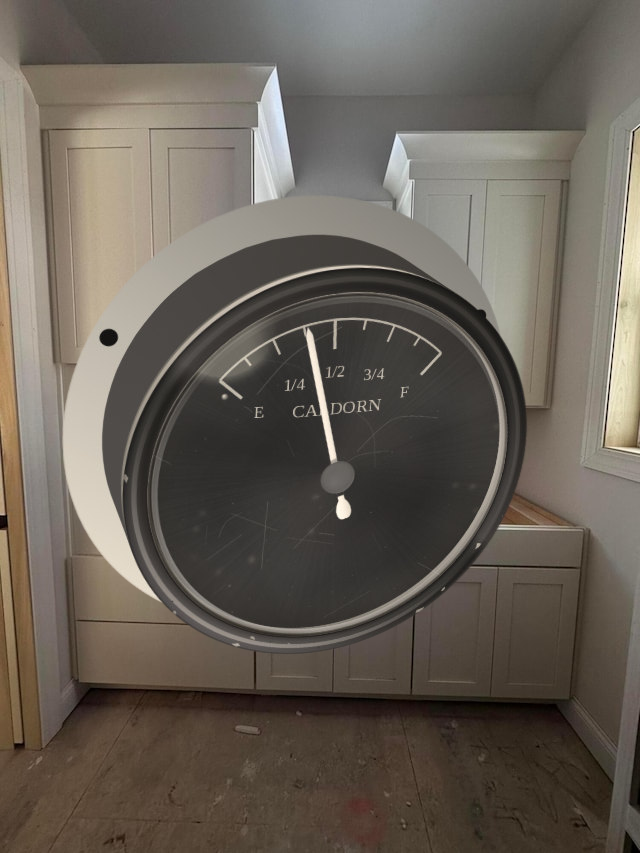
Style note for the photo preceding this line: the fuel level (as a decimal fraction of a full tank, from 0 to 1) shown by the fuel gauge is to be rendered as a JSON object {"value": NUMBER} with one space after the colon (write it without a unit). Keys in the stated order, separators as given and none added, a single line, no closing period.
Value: {"value": 0.375}
